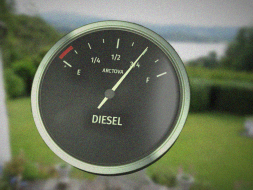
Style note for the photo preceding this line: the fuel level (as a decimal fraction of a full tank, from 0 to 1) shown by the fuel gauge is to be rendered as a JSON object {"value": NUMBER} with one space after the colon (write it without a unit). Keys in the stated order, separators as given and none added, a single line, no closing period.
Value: {"value": 0.75}
